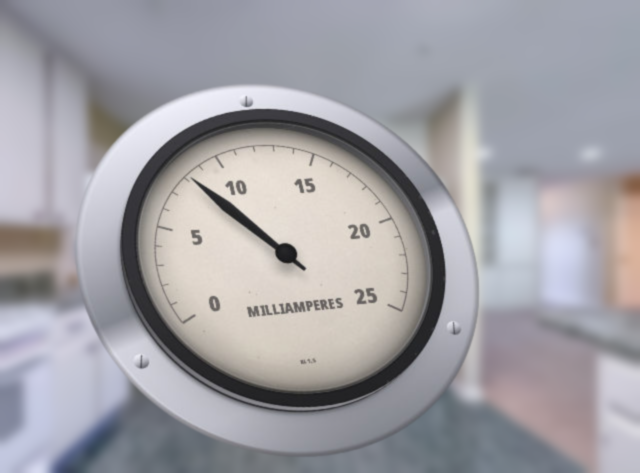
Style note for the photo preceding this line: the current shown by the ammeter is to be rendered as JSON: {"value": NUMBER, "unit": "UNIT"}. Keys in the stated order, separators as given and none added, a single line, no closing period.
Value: {"value": 8, "unit": "mA"}
